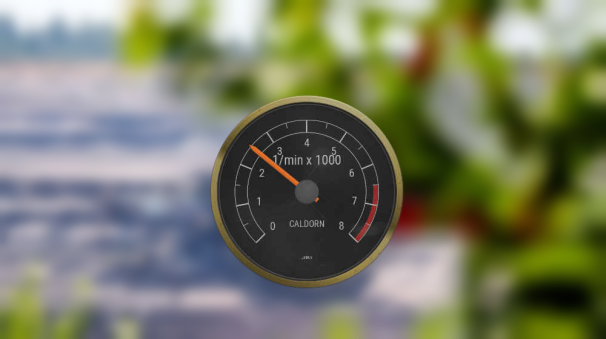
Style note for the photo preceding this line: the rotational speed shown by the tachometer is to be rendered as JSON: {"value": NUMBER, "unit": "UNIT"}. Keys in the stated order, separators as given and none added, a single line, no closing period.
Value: {"value": 2500, "unit": "rpm"}
